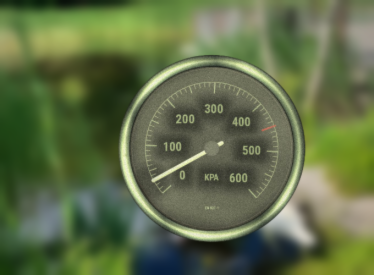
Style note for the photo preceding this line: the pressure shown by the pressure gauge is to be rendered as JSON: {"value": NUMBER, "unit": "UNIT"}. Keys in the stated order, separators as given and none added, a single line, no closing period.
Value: {"value": 30, "unit": "kPa"}
